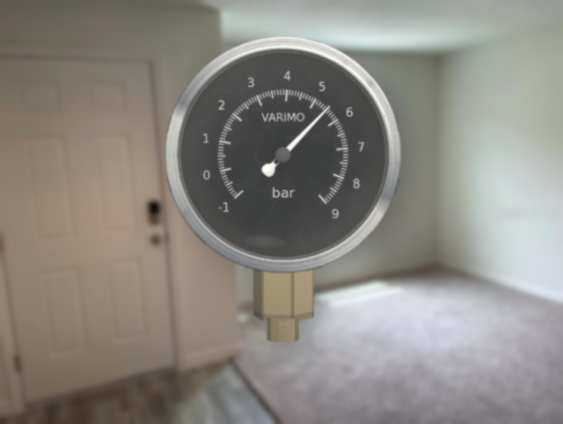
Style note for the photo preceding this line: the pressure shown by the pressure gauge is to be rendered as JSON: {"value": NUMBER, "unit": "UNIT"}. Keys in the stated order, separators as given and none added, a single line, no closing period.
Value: {"value": 5.5, "unit": "bar"}
